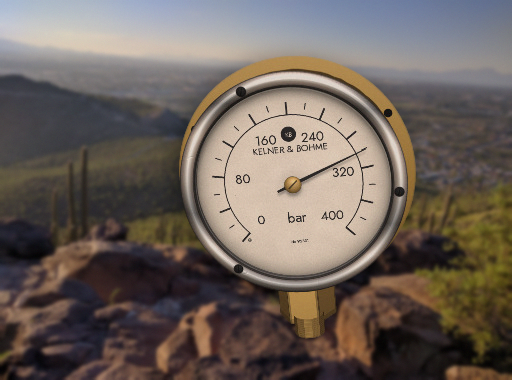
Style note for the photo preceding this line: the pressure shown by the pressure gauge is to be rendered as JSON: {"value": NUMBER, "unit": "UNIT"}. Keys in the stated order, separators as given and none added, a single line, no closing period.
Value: {"value": 300, "unit": "bar"}
